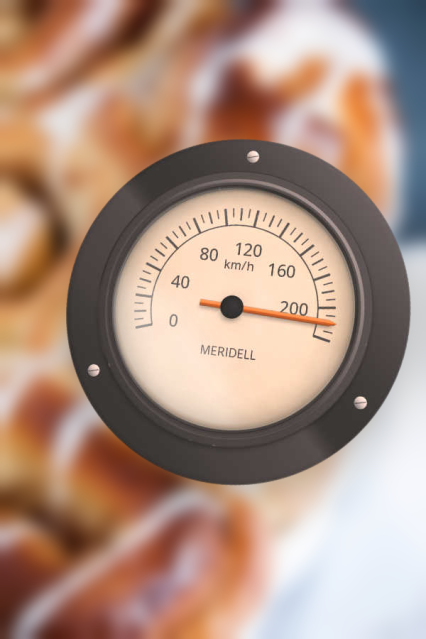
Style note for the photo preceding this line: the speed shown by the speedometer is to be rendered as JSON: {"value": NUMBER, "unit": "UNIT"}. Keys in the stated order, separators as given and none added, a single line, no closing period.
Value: {"value": 210, "unit": "km/h"}
